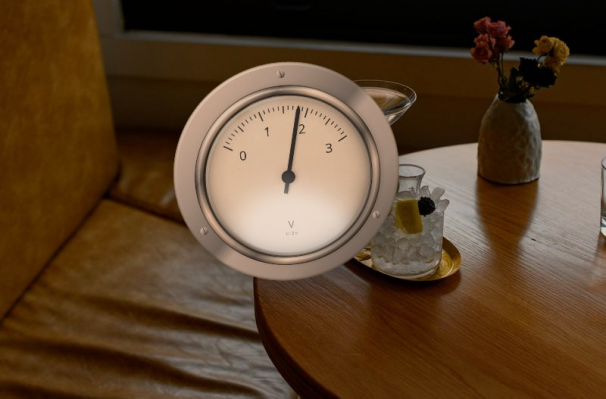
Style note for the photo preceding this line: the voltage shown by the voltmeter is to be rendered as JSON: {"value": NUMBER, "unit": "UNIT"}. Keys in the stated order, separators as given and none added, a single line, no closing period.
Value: {"value": 1.8, "unit": "V"}
